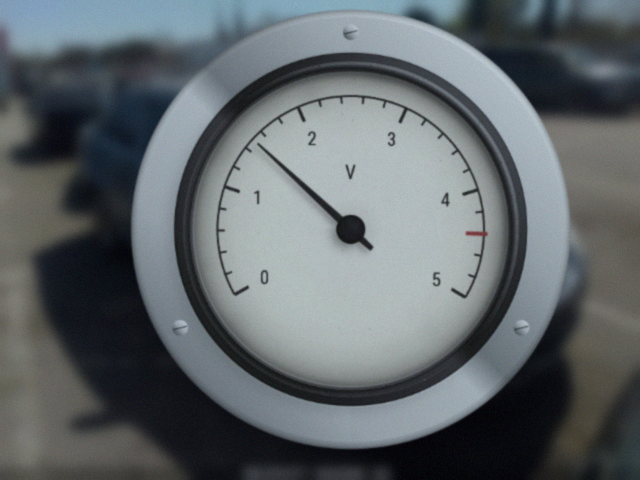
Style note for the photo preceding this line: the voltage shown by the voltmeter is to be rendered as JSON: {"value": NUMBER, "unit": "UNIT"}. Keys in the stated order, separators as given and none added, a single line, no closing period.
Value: {"value": 1.5, "unit": "V"}
